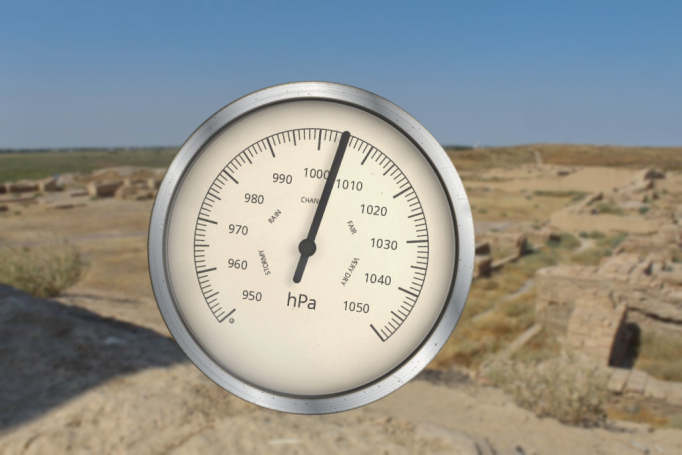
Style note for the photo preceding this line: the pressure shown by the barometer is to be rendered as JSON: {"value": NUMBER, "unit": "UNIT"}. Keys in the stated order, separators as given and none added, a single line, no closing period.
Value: {"value": 1005, "unit": "hPa"}
